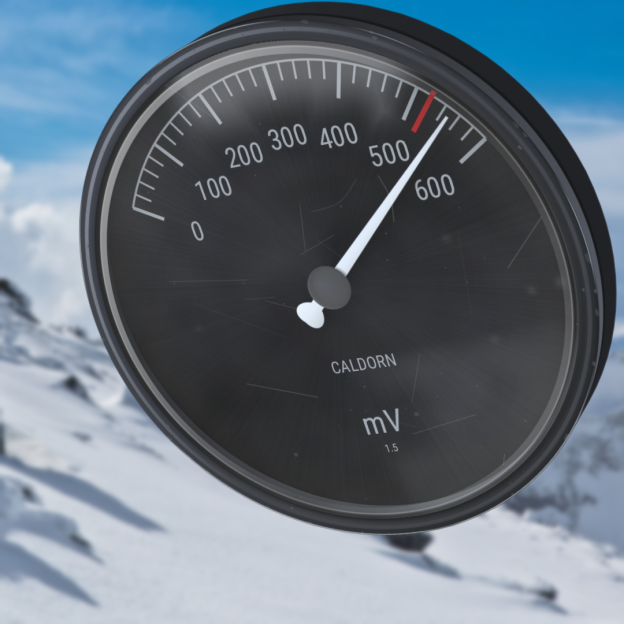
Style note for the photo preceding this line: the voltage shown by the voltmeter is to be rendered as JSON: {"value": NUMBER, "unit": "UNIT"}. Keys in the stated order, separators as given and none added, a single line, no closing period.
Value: {"value": 550, "unit": "mV"}
